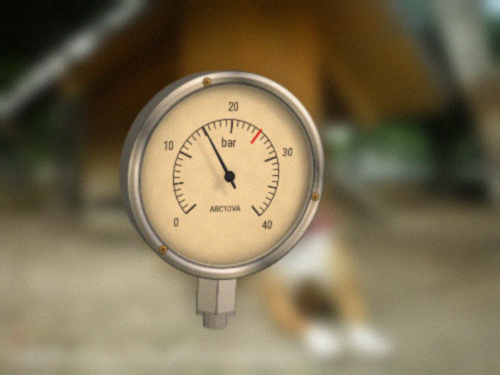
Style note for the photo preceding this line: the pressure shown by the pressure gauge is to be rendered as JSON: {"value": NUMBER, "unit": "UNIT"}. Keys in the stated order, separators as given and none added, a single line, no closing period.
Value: {"value": 15, "unit": "bar"}
